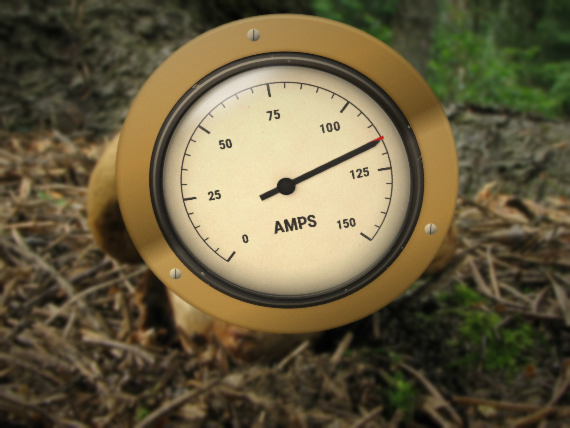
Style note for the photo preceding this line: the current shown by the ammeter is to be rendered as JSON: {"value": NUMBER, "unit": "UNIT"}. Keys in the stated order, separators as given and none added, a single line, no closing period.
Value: {"value": 115, "unit": "A"}
